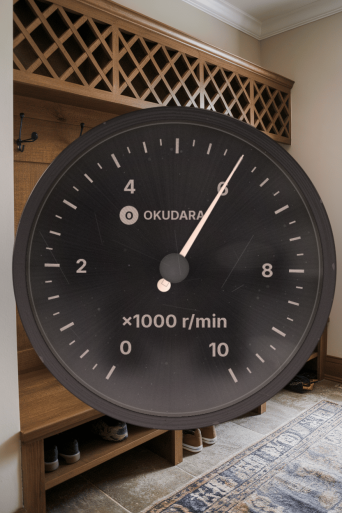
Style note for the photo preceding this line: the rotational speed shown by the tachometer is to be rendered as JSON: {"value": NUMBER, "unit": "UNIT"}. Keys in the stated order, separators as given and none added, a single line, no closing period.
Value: {"value": 6000, "unit": "rpm"}
